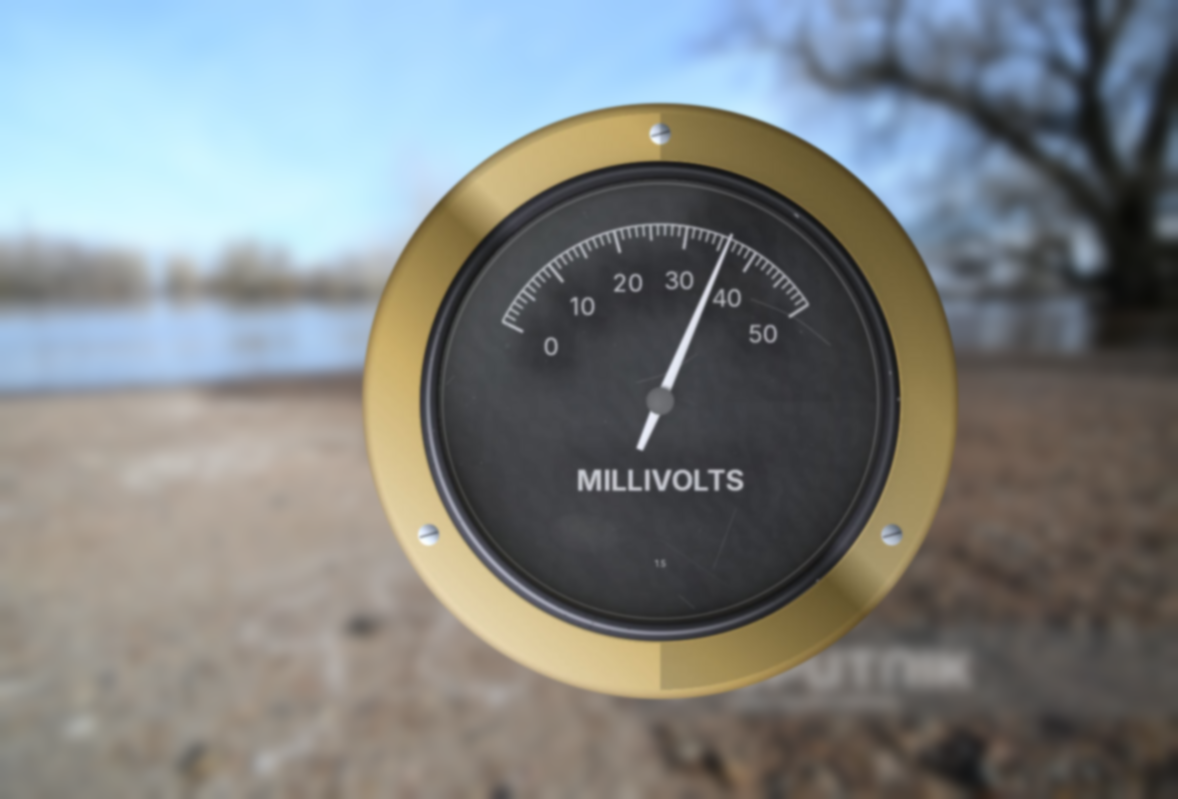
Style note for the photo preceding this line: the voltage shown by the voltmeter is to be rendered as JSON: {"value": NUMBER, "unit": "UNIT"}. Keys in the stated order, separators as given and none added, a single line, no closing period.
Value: {"value": 36, "unit": "mV"}
